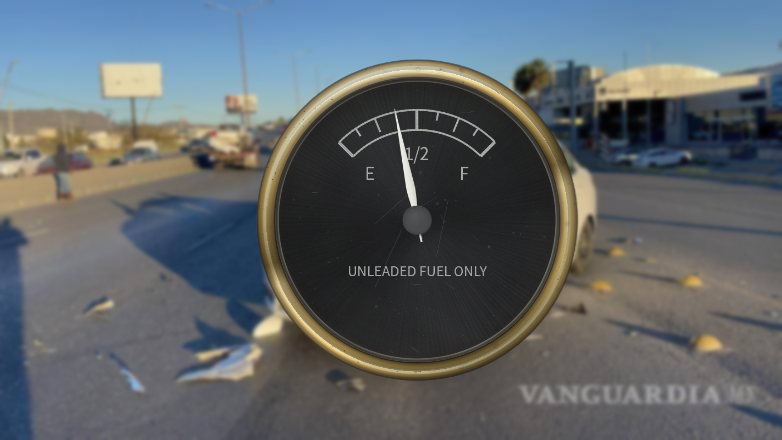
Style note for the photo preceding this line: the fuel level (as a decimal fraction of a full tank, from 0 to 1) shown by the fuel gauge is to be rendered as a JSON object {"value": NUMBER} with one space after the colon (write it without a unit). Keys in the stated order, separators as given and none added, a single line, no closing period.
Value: {"value": 0.375}
